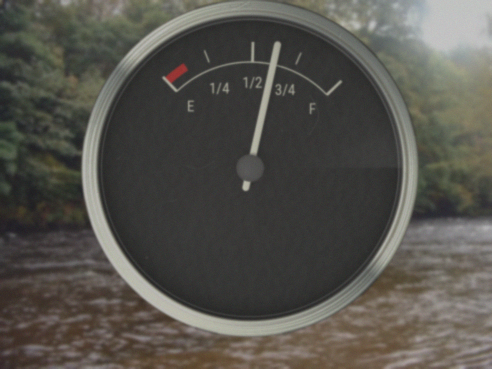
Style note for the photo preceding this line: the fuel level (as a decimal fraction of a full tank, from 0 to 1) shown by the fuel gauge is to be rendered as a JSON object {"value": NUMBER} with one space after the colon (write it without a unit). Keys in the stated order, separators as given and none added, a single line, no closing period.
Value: {"value": 0.625}
